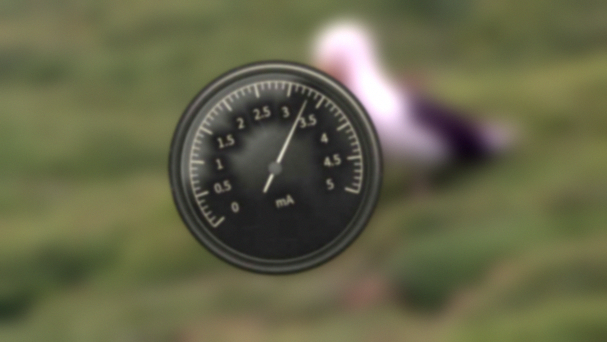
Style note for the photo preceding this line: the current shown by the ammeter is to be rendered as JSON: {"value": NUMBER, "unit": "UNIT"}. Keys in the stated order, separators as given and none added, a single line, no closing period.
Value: {"value": 3.3, "unit": "mA"}
